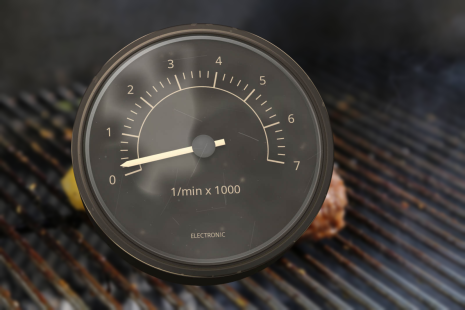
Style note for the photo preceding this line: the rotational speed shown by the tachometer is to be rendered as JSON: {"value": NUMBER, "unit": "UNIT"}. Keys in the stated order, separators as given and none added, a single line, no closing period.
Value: {"value": 200, "unit": "rpm"}
